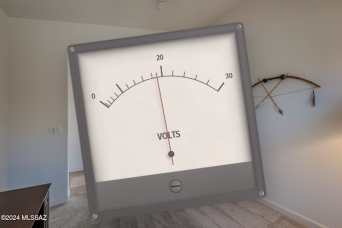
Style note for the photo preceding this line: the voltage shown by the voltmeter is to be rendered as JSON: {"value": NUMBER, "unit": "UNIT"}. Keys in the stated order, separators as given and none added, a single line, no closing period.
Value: {"value": 19, "unit": "V"}
